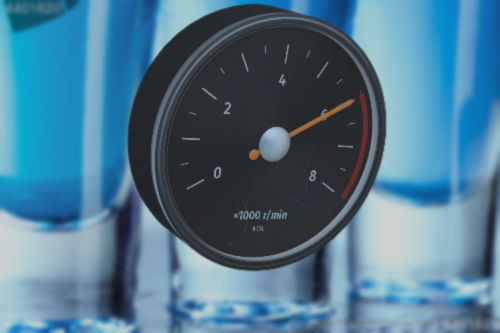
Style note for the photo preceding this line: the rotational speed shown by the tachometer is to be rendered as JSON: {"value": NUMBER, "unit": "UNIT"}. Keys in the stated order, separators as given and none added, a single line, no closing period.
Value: {"value": 6000, "unit": "rpm"}
